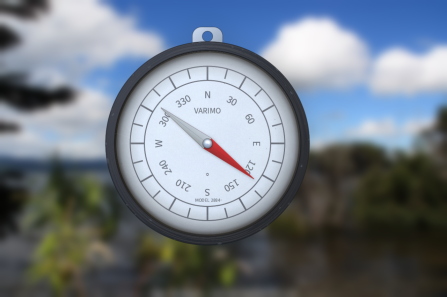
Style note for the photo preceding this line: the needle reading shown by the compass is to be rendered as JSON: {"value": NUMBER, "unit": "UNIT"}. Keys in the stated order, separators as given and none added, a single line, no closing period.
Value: {"value": 127.5, "unit": "°"}
